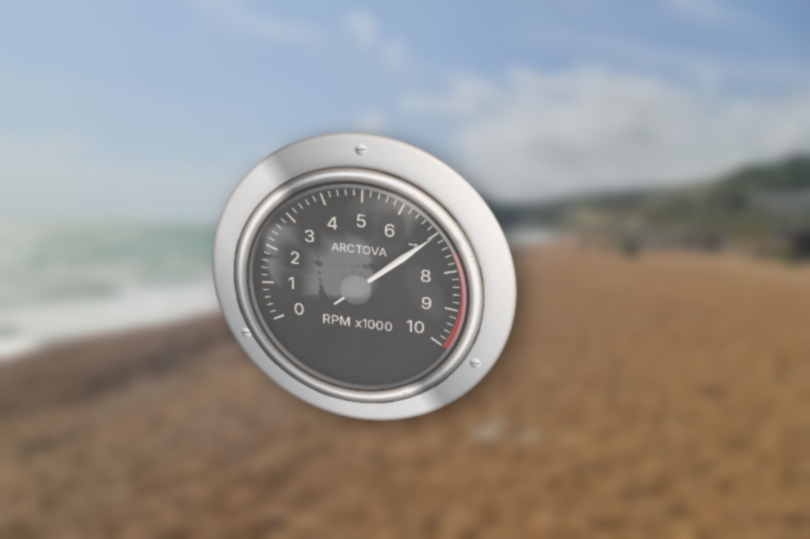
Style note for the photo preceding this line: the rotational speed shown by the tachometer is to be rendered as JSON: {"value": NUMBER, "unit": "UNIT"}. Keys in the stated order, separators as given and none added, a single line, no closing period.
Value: {"value": 7000, "unit": "rpm"}
